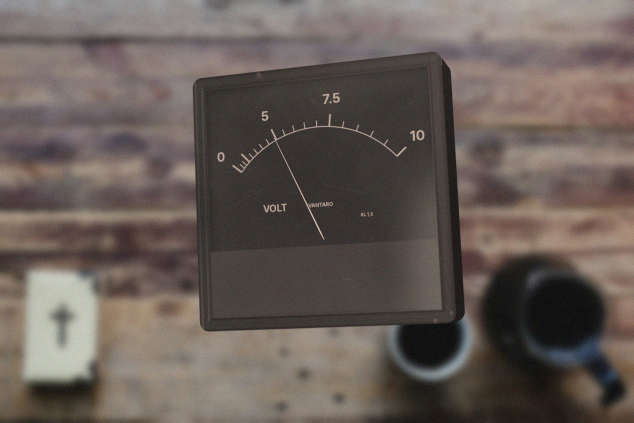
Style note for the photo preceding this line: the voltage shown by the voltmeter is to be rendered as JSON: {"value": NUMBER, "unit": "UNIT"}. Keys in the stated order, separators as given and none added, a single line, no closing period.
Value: {"value": 5, "unit": "V"}
